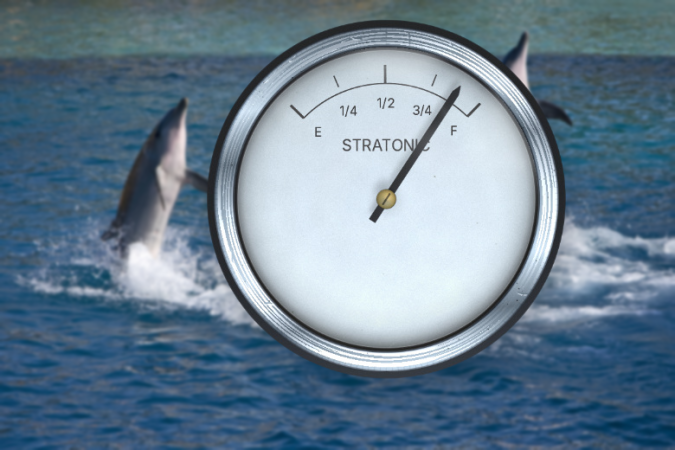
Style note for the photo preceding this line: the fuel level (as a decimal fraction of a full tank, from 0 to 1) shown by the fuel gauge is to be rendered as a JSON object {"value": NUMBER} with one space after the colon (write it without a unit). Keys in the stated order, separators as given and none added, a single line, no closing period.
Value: {"value": 0.875}
